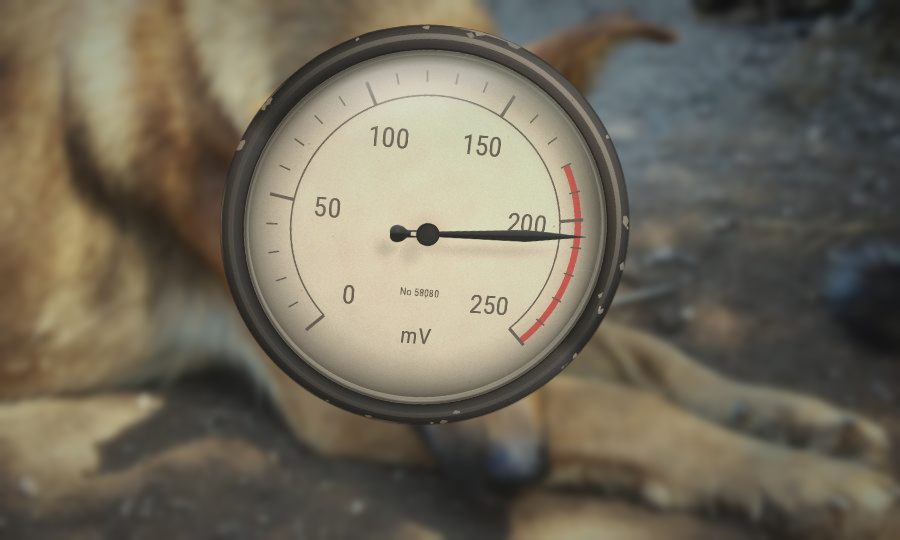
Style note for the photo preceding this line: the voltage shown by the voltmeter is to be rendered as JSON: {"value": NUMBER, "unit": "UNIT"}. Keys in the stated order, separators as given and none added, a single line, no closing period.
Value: {"value": 205, "unit": "mV"}
